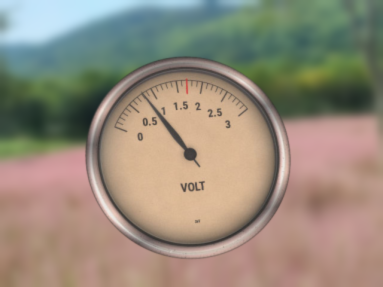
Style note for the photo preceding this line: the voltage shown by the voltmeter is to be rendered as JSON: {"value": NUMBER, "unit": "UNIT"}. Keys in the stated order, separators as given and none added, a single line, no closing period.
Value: {"value": 0.8, "unit": "V"}
